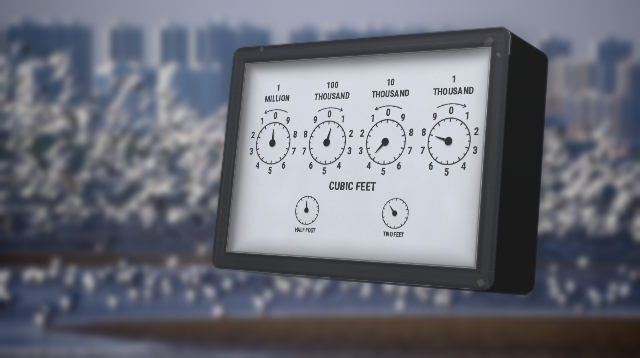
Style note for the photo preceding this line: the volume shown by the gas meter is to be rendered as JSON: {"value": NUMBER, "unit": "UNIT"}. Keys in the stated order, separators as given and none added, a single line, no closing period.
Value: {"value": 3800, "unit": "ft³"}
